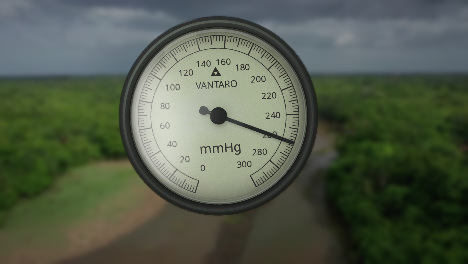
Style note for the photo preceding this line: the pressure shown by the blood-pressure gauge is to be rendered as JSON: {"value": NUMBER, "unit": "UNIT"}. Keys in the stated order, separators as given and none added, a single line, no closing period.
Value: {"value": 260, "unit": "mmHg"}
